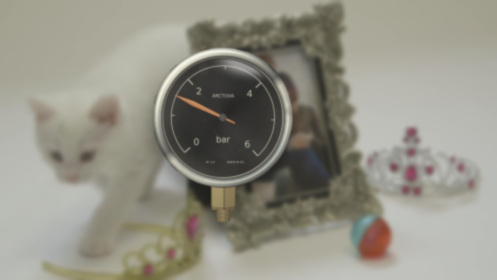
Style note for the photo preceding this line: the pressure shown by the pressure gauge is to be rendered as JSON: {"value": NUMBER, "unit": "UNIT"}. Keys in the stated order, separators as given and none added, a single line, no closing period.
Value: {"value": 1.5, "unit": "bar"}
